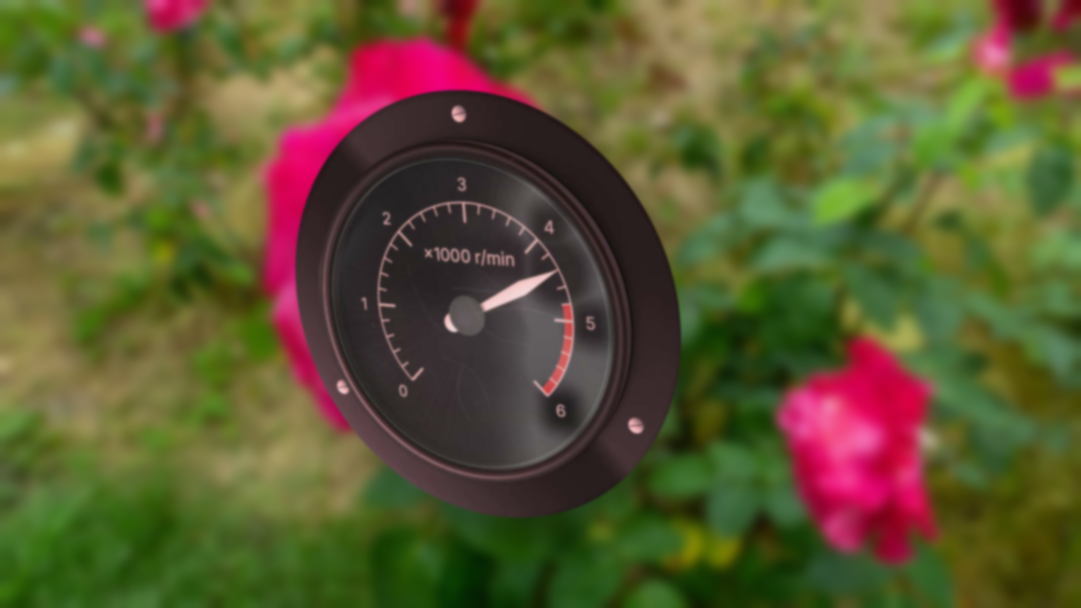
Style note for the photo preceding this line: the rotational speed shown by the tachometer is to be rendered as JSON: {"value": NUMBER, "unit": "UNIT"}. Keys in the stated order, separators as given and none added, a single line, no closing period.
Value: {"value": 4400, "unit": "rpm"}
